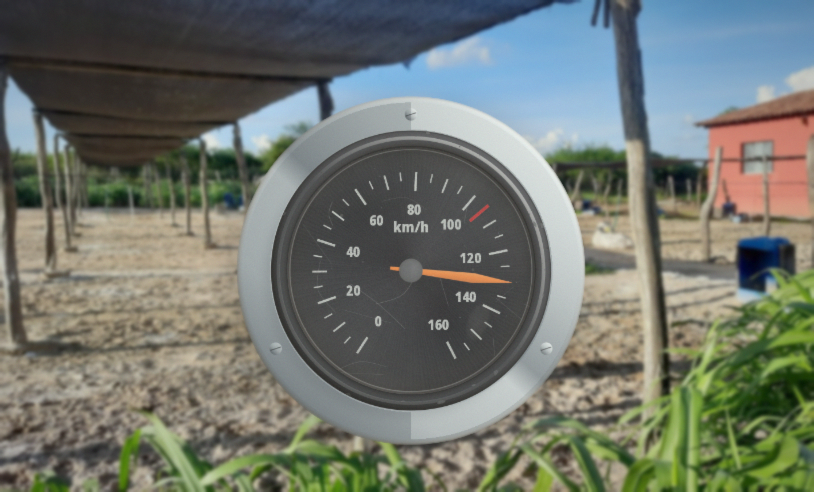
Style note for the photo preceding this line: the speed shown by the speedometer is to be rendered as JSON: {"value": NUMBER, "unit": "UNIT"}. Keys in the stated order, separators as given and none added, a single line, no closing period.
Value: {"value": 130, "unit": "km/h"}
